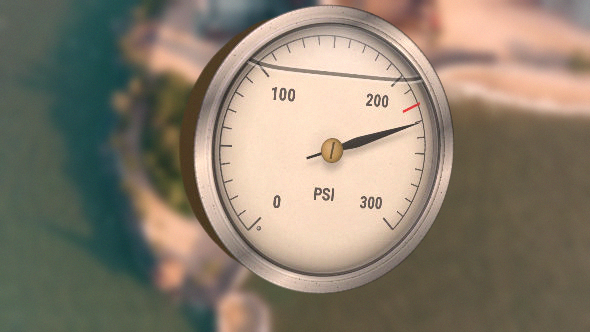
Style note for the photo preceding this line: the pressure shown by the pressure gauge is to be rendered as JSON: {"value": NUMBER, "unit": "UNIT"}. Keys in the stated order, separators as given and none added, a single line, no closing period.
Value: {"value": 230, "unit": "psi"}
